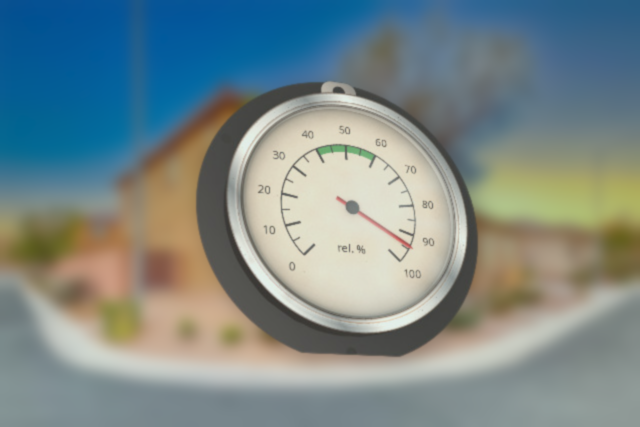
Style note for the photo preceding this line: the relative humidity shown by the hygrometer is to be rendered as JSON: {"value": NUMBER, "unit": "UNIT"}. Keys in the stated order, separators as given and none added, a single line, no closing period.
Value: {"value": 95, "unit": "%"}
